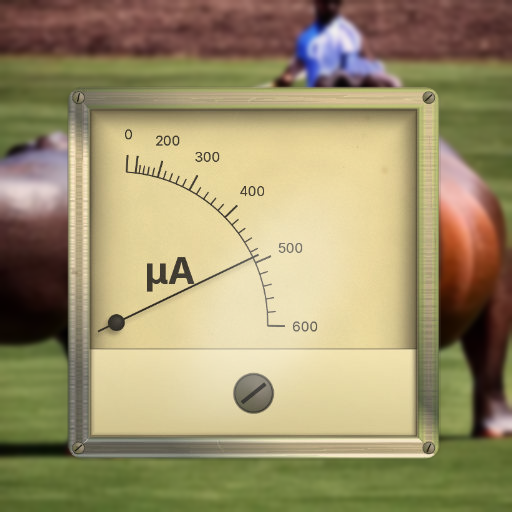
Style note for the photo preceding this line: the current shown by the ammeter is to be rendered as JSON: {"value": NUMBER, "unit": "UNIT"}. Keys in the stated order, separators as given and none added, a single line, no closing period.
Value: {"value": 490, "unit": "µA"}
